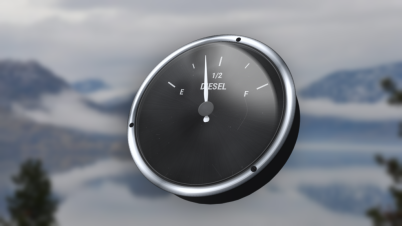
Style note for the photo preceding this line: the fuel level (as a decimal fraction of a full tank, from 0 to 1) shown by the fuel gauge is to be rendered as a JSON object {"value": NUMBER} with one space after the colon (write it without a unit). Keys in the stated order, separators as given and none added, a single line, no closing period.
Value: {"value": 0.375}
